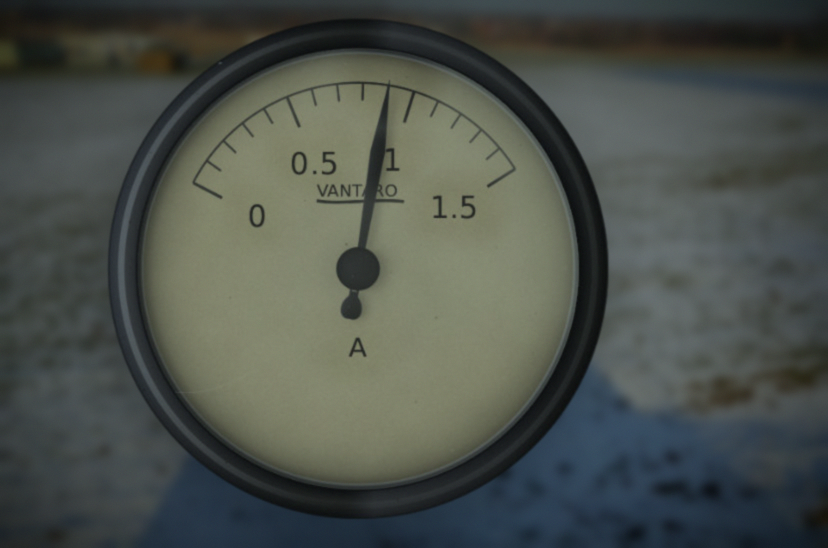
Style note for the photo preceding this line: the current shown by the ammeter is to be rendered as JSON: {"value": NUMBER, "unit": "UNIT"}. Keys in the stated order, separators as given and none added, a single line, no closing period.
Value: {"value": 0.9, "unit": "A"}
